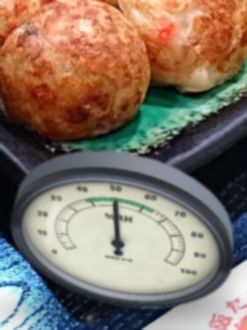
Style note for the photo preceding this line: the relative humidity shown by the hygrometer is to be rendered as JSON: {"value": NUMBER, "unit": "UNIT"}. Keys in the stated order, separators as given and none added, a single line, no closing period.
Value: {"value": 50, "unit": "%"}
